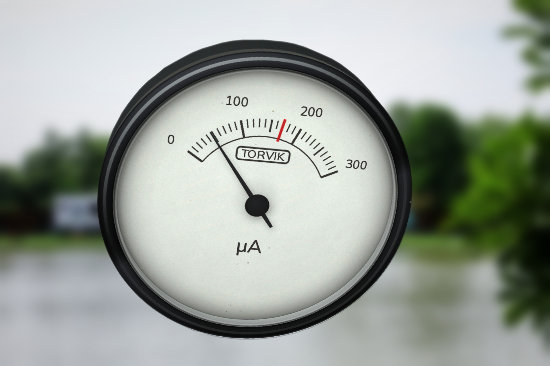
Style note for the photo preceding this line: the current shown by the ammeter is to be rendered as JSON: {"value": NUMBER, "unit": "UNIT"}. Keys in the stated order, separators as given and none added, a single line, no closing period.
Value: {"value": 50, "unit": "µA"}
